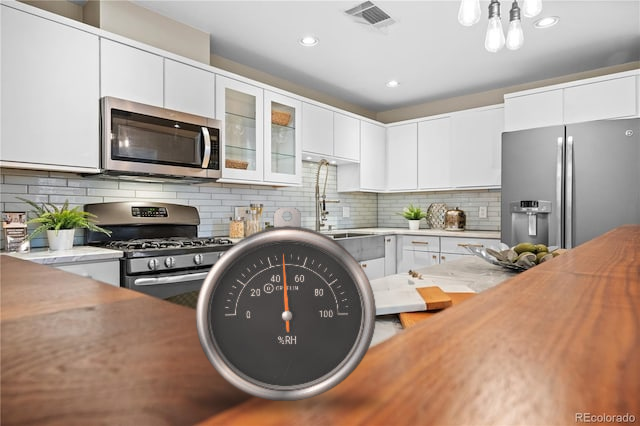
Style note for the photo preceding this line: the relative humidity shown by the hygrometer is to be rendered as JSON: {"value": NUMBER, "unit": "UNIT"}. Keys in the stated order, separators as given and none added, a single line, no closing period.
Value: {"value": 48, "unit": "%"}
